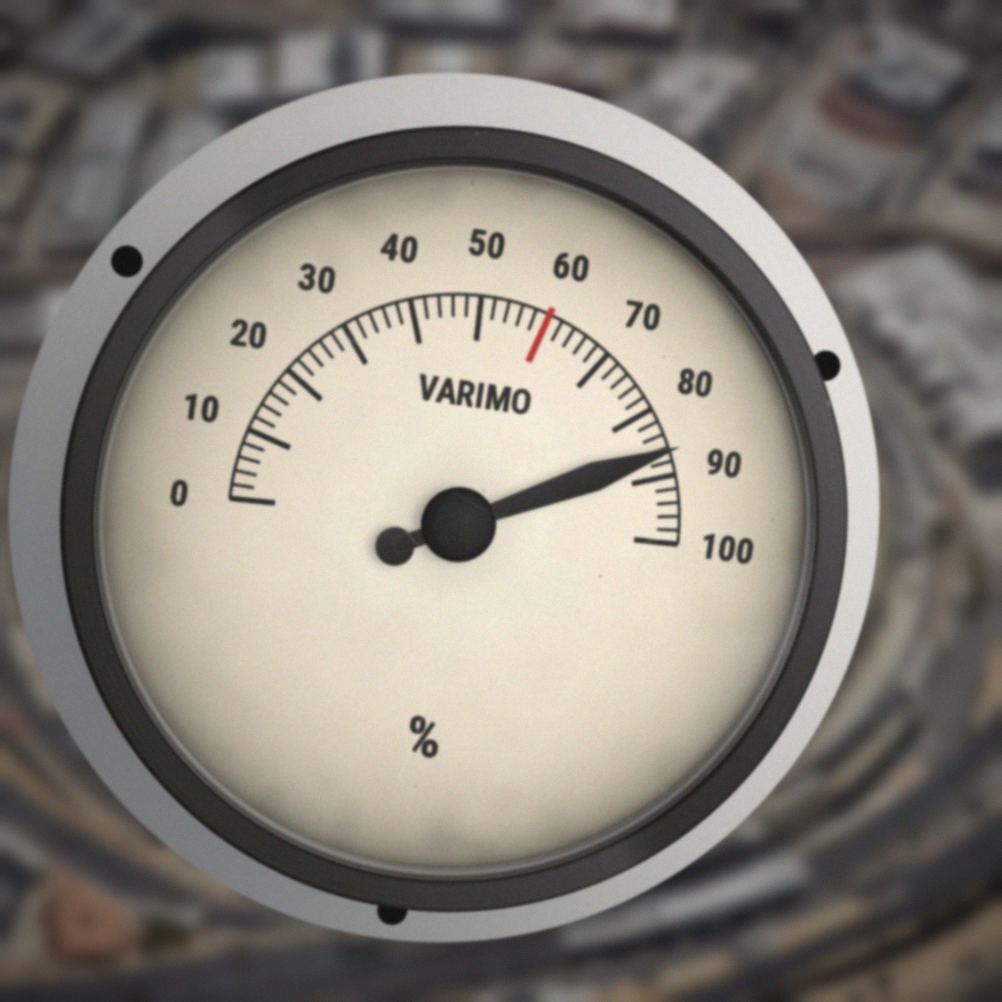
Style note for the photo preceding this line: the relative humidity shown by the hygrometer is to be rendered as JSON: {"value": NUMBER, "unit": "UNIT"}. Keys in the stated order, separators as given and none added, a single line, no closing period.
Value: {"value": 86, "unit": "%"}
